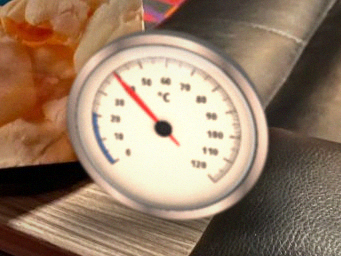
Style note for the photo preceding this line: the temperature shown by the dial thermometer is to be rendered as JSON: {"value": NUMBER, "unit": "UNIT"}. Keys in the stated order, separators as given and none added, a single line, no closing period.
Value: {"value": 40, "unit": "°C"}
